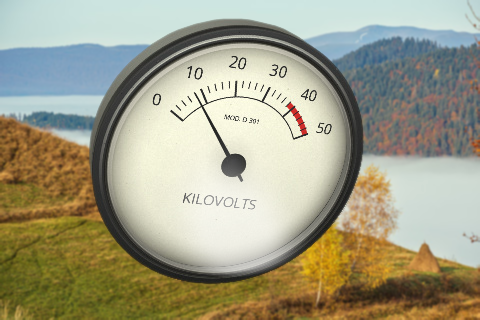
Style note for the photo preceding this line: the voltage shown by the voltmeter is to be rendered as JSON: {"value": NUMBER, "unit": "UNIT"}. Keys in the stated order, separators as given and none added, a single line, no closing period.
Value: {"value": 8, "unit": "kV"}
